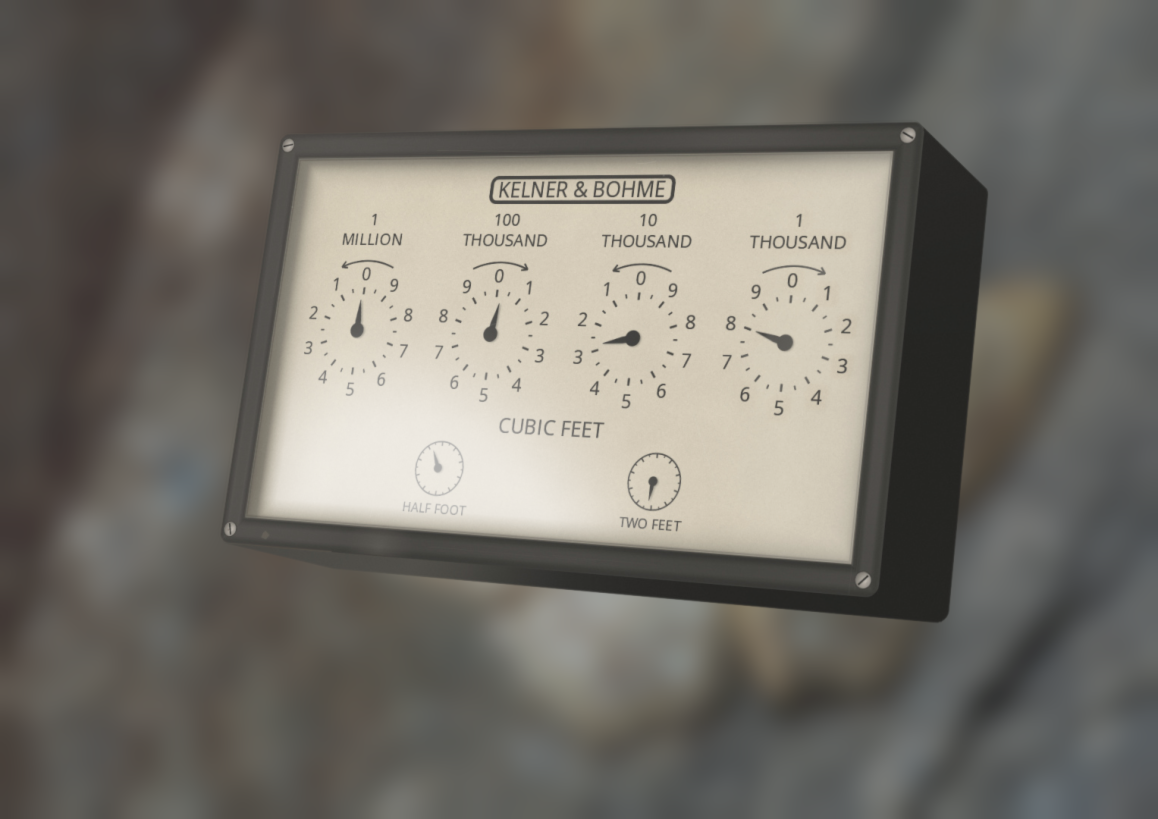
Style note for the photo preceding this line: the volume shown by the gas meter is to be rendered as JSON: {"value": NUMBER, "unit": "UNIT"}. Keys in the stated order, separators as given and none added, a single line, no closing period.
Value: {"value": 2800, "unit": "ft³"}
